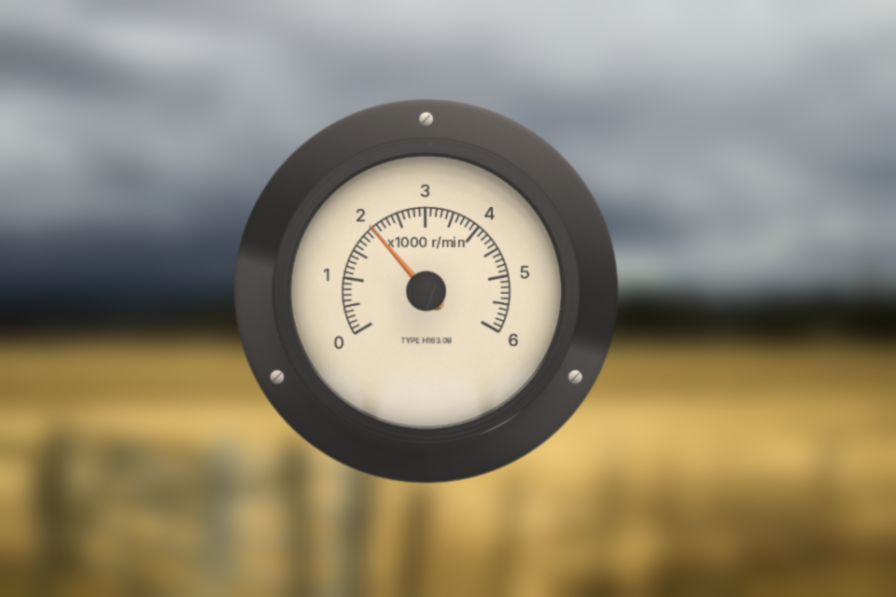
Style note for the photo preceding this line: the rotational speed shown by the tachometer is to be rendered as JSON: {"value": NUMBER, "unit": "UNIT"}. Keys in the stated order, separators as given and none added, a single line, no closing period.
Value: {"value": 2000, "unit": "rpm"}
